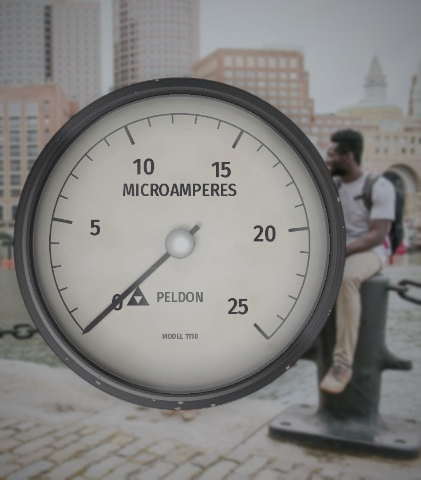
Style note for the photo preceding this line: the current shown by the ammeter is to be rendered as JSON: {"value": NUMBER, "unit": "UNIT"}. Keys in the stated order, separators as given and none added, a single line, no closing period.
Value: {"value": 0, "unit": "µA"}
